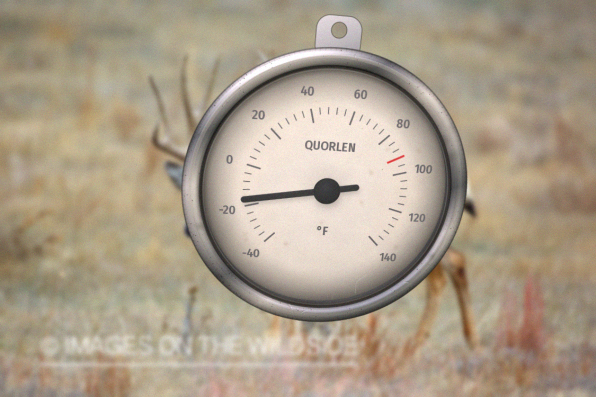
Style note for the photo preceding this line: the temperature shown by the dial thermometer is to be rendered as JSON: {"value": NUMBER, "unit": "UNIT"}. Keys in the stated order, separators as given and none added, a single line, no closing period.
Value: {"value": -16, "unit": "°F"}
